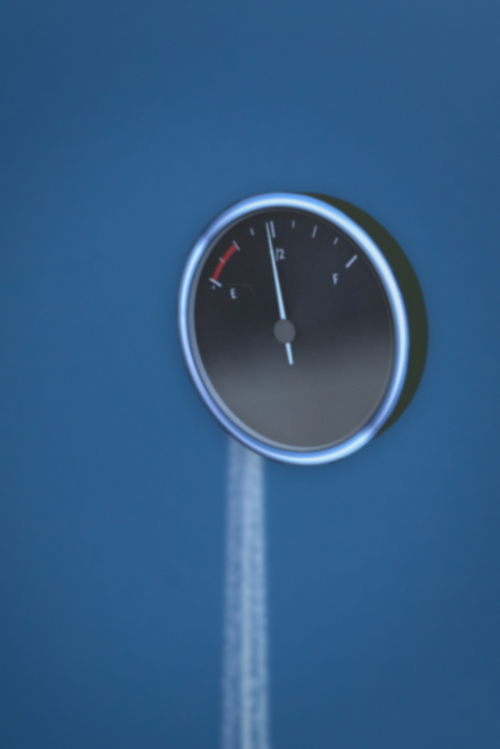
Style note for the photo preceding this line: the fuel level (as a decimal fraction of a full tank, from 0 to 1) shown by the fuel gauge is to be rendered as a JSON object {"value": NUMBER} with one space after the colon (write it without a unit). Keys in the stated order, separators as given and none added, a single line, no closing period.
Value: {"value": 0.5}
